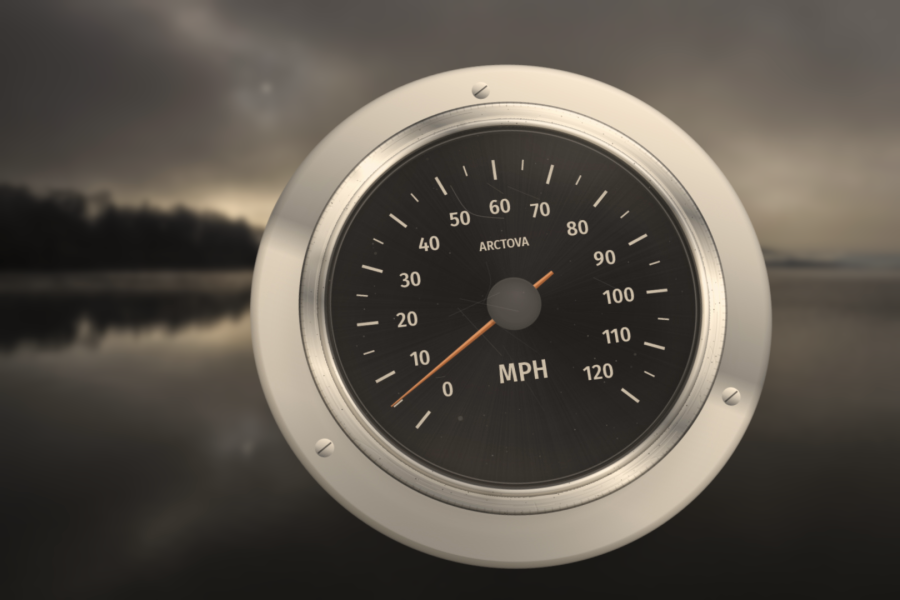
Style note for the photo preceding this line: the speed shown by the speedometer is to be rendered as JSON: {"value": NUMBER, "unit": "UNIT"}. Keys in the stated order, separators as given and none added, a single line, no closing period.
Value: {"value": 5, "unit": "mph"}
